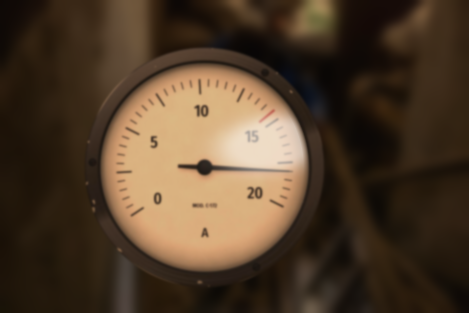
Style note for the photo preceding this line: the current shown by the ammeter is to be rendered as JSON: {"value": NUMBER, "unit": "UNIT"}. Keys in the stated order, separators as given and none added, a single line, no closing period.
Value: {"value": 18, "unit": "A"}
